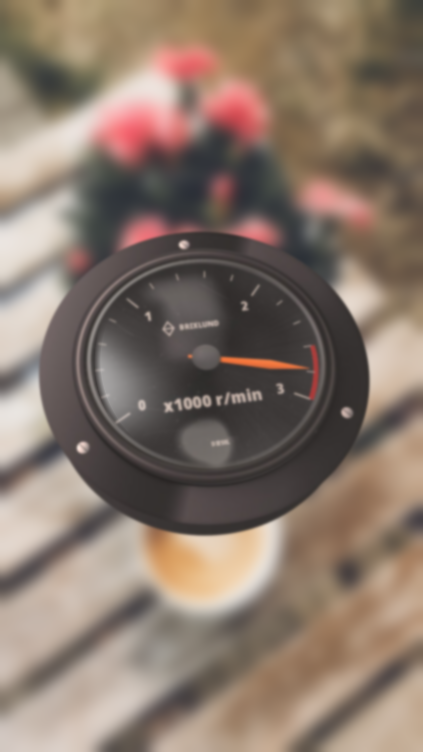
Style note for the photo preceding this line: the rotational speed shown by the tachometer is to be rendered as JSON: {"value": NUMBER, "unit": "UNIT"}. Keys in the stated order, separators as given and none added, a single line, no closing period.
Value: {"value": 2800, "unit": "rpm"}
